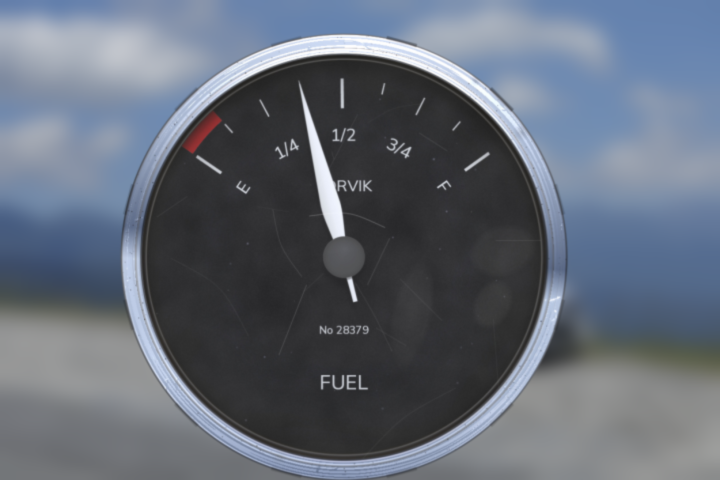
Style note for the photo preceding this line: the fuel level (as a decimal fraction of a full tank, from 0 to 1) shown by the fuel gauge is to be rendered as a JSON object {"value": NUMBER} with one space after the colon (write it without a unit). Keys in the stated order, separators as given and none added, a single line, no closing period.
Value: {"value": 0.375}
